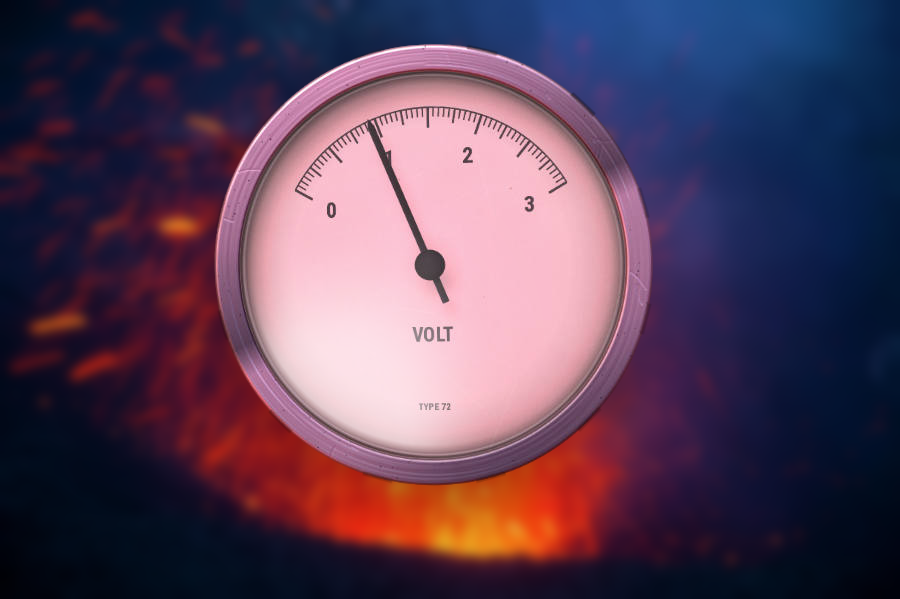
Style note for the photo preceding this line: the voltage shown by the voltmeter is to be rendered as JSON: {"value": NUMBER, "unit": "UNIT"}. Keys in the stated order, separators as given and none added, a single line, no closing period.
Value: {"value": 0.95, "unit": "V"}
